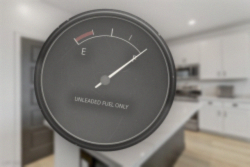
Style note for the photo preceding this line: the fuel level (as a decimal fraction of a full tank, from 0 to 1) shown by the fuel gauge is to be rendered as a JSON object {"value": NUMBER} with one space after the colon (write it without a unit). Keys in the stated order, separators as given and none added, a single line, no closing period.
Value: {"value": 1}
